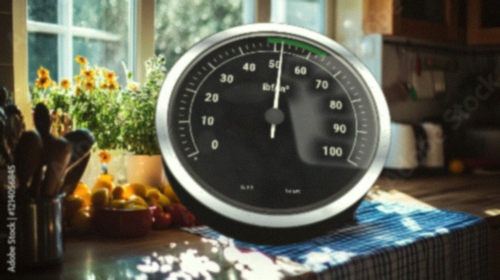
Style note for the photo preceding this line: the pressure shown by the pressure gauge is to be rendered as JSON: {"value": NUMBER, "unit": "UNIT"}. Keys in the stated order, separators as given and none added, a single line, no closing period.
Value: {"value": 52, "unit": "psi"}
